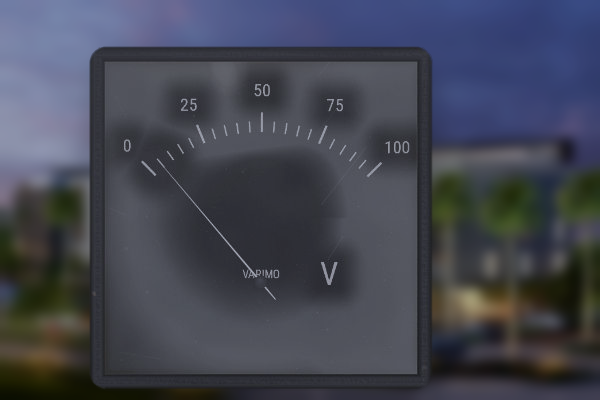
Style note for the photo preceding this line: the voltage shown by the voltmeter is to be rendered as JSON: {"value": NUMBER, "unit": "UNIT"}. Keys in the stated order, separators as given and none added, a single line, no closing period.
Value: {"value": 5, "unit": "V"}
